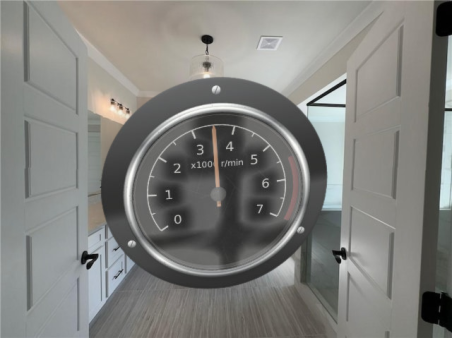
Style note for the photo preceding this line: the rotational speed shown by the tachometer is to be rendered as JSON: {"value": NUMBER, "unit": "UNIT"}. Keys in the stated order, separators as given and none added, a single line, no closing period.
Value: {"value": 3500, "unit": "rpm"}
